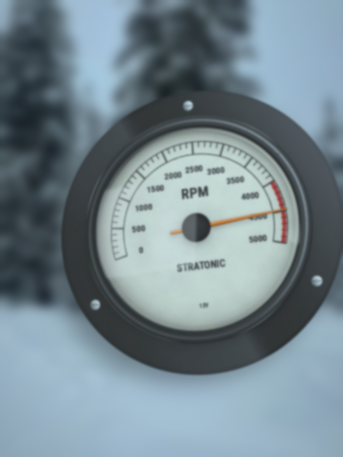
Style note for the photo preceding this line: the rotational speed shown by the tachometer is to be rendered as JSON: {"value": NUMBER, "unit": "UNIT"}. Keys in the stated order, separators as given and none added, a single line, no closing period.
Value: {"value": 4500, "unit": "rpm"}
